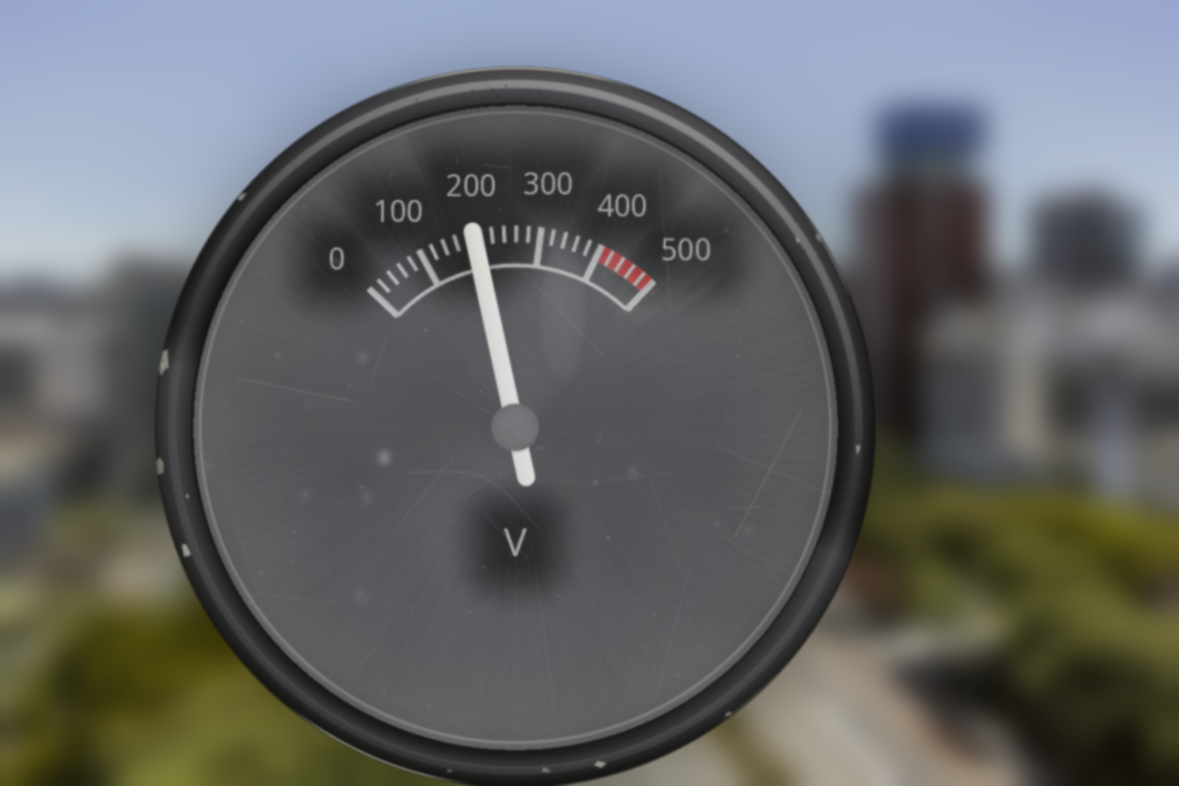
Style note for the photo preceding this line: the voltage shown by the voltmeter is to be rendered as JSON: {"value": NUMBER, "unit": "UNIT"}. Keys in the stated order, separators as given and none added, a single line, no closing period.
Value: {"value": 190, "unit": "V"}
